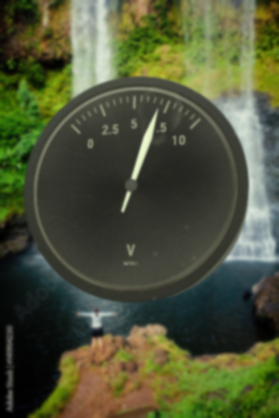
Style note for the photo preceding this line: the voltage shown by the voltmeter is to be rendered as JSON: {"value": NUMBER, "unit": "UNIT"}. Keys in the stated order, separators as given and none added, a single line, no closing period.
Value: {"value": 7, "unit": "V"}
